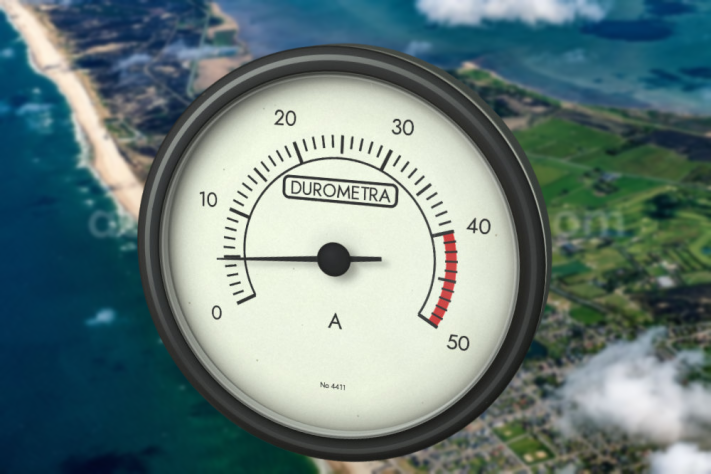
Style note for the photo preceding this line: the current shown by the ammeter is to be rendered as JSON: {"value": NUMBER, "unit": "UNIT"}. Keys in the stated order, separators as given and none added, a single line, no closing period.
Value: {"value": 5, "unit": "A"}
